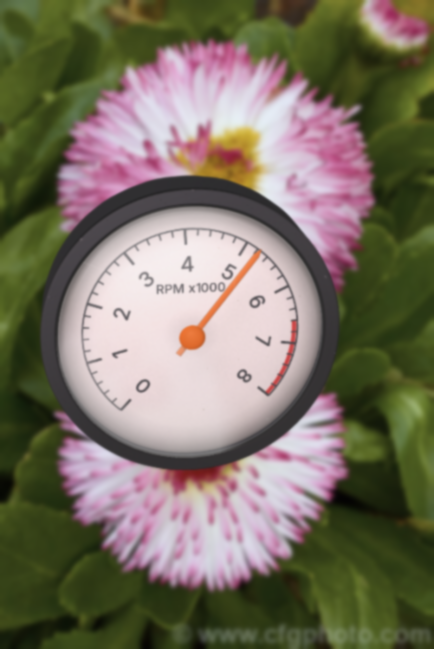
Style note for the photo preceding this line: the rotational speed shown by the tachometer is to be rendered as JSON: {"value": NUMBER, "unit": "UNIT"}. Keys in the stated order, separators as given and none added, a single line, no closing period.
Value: {"value": 5200, "unit": "rpm"}
